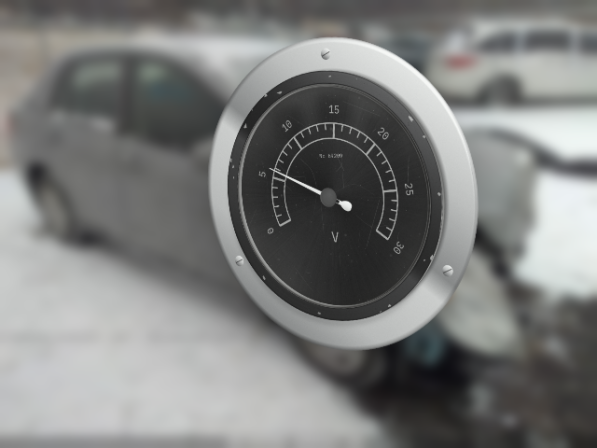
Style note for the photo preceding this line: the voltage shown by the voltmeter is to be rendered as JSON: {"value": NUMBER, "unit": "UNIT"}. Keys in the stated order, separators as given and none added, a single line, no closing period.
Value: {"value": 6, "unit": "V"}
